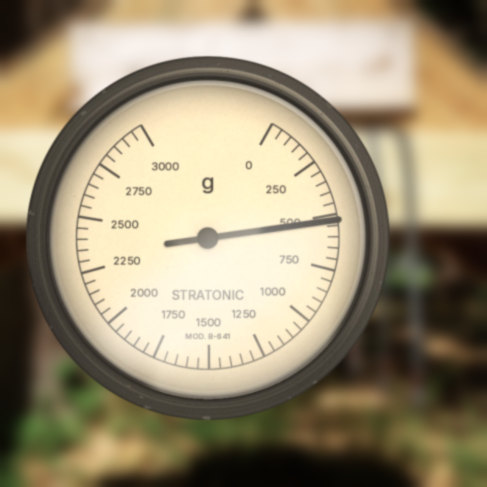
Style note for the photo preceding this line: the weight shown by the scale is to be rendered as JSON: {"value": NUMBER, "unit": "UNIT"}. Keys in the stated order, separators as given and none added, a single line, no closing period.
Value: {"value": 525, "unit": "g"}
